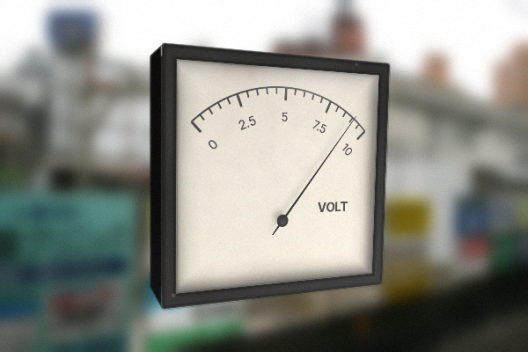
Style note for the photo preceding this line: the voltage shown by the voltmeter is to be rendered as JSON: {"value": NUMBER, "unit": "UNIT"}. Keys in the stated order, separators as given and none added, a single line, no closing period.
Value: {"value": 9, "unit": "V"}
